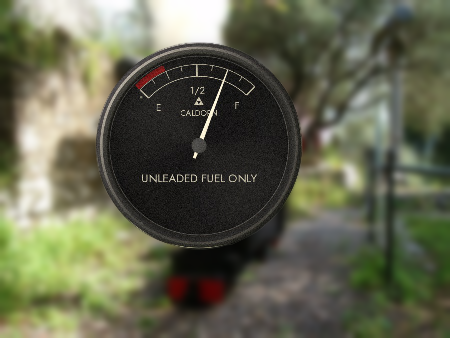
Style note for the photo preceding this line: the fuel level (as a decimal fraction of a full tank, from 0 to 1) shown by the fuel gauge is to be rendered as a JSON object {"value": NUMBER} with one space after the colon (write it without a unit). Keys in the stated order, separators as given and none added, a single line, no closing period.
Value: {"value": 0.75}
